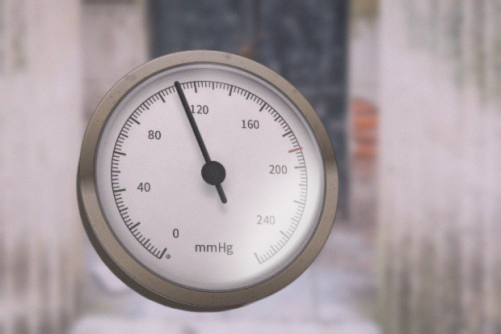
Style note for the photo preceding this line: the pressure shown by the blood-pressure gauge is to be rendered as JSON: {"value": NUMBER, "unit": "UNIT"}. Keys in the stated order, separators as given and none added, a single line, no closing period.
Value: {"value": 110, "unit": "mmHg"}
